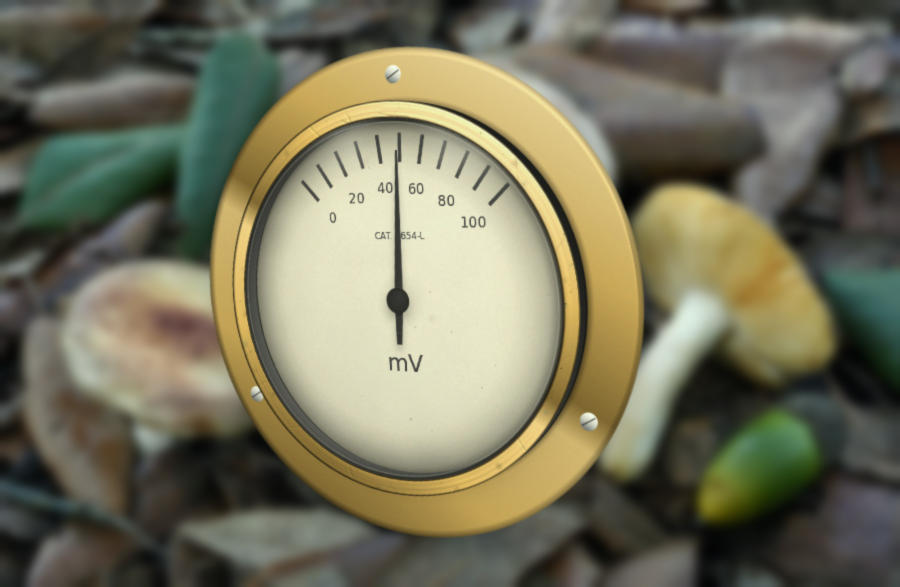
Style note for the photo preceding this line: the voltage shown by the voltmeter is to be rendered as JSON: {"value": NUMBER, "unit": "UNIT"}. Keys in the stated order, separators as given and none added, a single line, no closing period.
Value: {"value": 50, "unit": "mV"}
